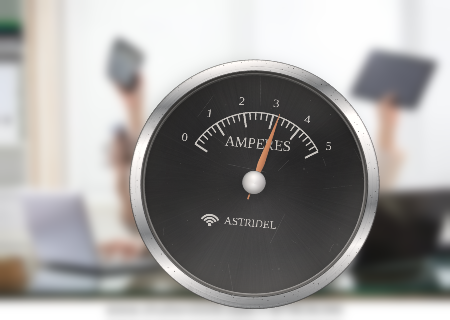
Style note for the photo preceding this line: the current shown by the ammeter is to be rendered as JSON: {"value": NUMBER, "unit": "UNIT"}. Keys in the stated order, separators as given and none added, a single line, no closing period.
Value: {"value": 3.2, "unit": "A"}
